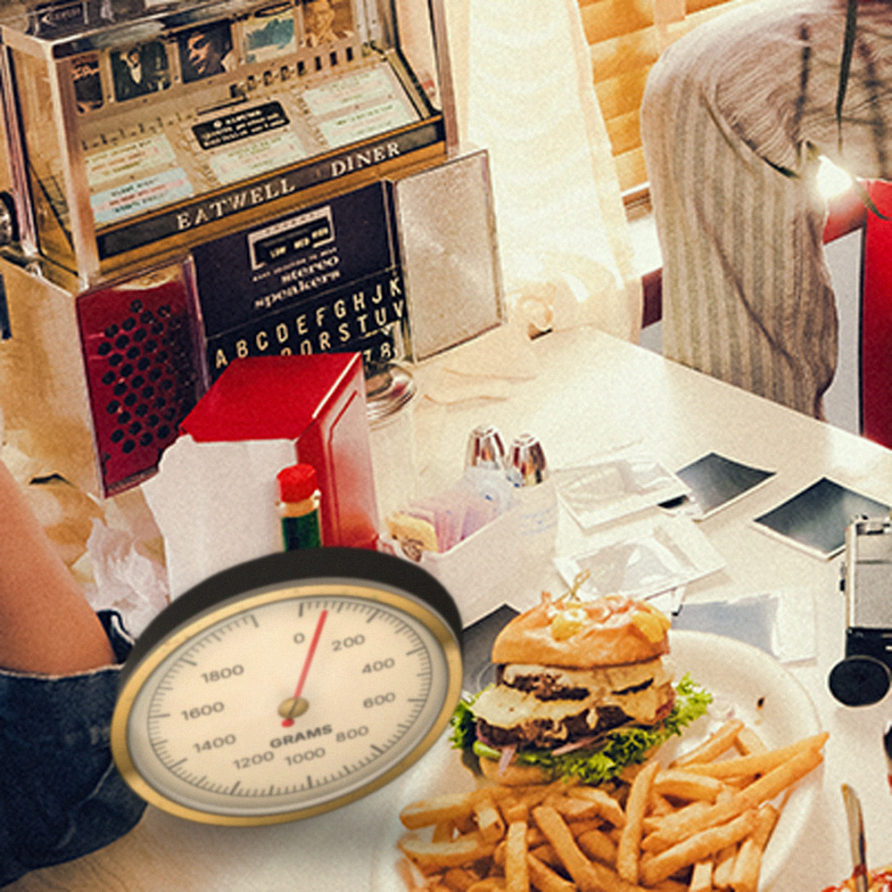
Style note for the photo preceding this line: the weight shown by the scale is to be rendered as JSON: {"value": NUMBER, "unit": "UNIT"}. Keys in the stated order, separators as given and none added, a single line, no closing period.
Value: {"value": 60, "unit": "g"}
